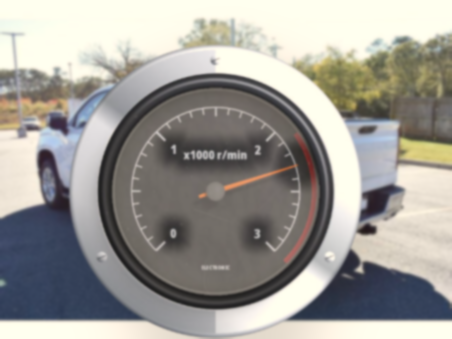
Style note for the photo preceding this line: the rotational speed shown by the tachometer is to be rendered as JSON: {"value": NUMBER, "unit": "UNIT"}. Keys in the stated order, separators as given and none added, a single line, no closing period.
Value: {"value": 2300, "unit": "rpm"}
